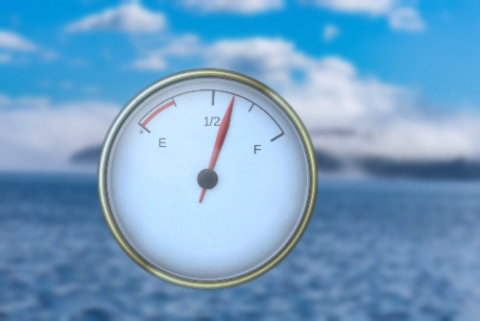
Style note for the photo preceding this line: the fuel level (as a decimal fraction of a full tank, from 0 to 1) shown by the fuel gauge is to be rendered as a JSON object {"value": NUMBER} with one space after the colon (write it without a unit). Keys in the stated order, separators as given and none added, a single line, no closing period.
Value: {"value": 0.625}
